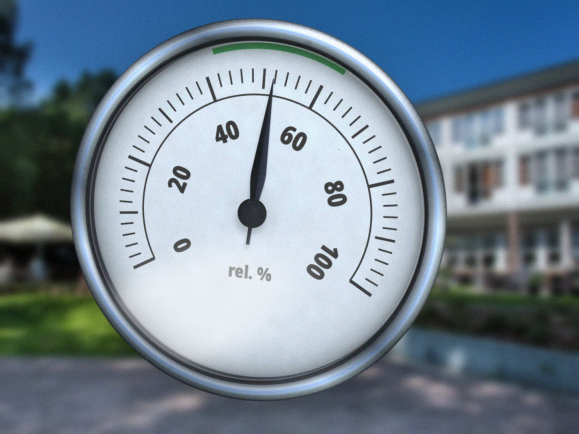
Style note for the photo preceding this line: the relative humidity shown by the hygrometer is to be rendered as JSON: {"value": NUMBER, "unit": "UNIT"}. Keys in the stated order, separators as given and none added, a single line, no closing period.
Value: {"value": 52, "unit": "%"}
